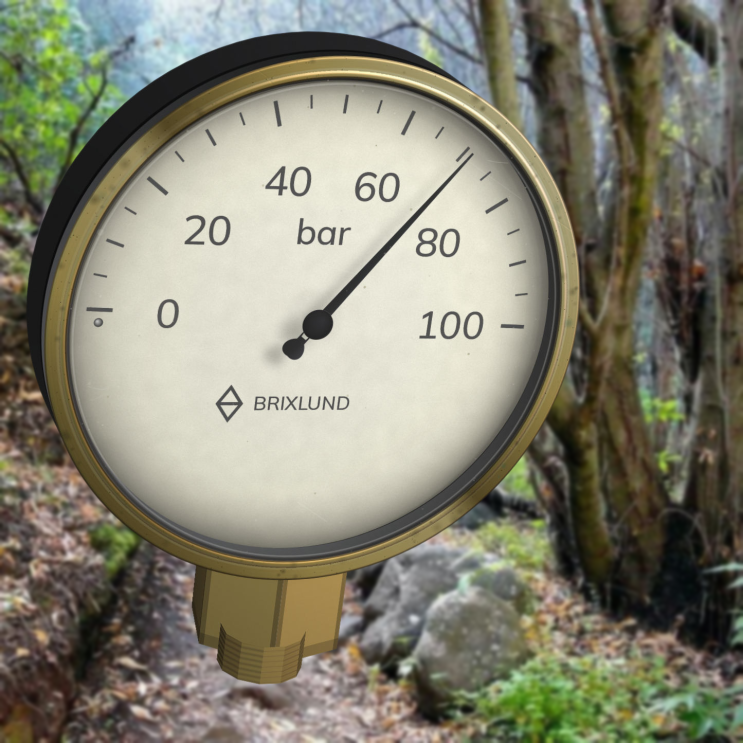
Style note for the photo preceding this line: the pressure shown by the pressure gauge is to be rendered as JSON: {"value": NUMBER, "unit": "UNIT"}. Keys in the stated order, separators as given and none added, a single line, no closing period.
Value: {"value": 70, "unit": "bar"}
